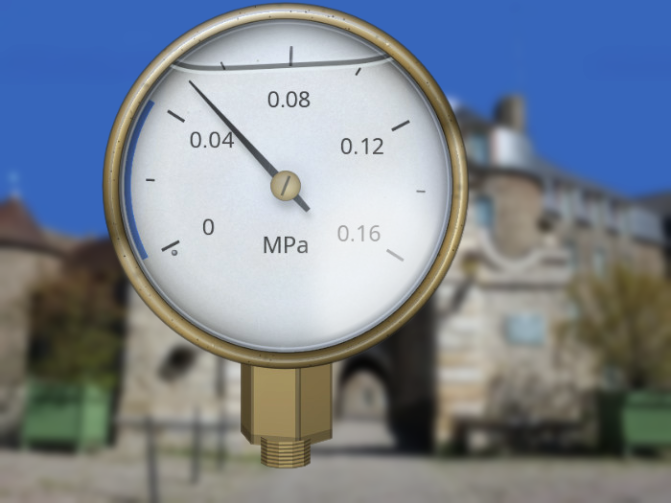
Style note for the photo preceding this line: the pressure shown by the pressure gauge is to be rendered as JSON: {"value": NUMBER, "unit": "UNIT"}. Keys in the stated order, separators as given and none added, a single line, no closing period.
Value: {"value": 0.05, "unit": "MPa"}
